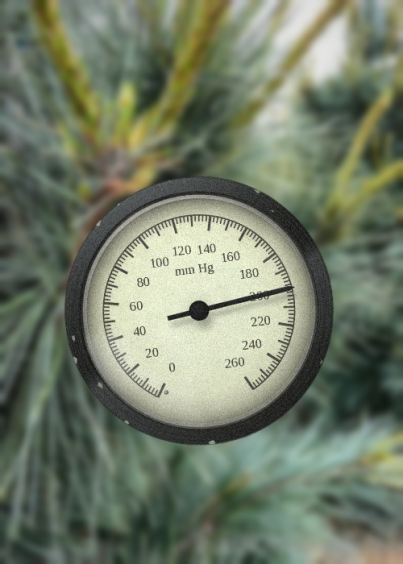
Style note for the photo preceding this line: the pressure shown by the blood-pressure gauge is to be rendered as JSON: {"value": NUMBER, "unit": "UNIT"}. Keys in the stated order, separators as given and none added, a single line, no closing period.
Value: {"value": 200, "unit": "mmHg"}
